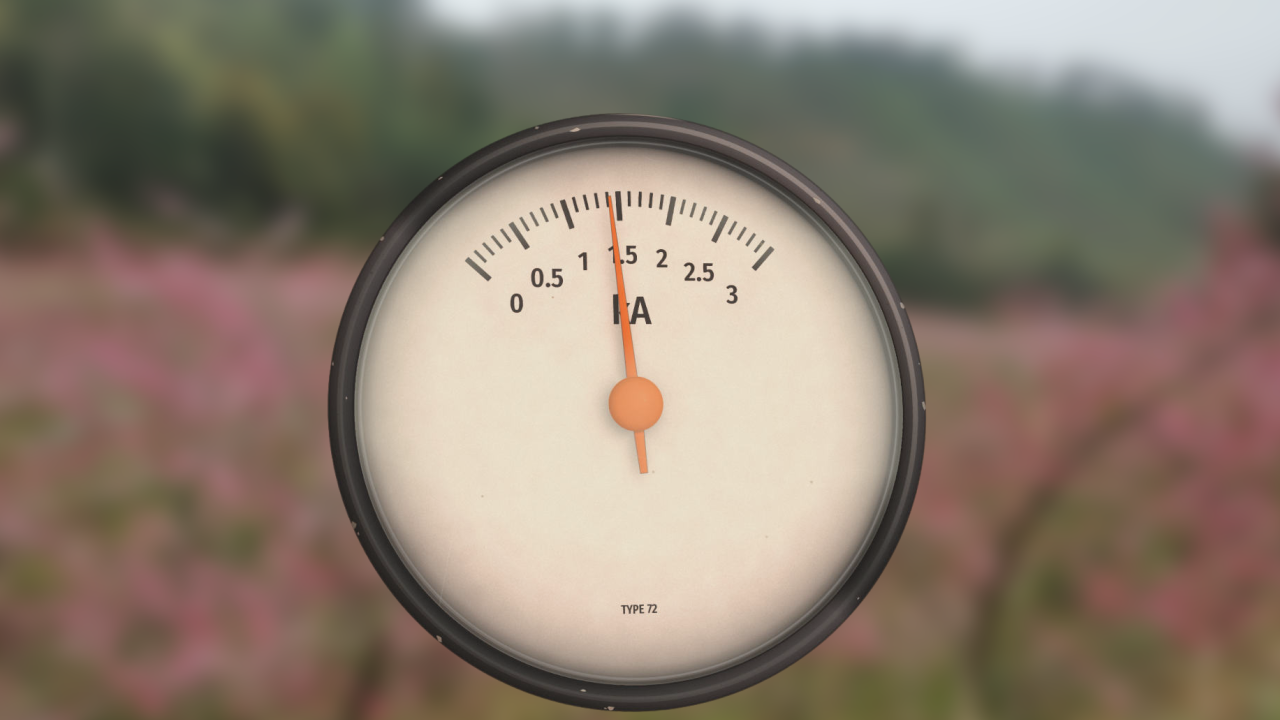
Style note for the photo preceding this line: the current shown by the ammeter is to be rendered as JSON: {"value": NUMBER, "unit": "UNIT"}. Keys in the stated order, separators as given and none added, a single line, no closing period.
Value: {"value": 1.4, "unit": "kA"}
